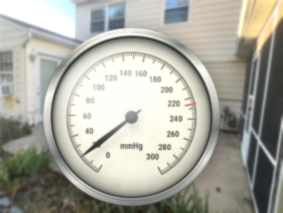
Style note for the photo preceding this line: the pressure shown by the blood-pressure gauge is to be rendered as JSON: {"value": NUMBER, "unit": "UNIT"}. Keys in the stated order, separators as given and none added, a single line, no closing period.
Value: {"value": 20, "unit": "mmHg"}
